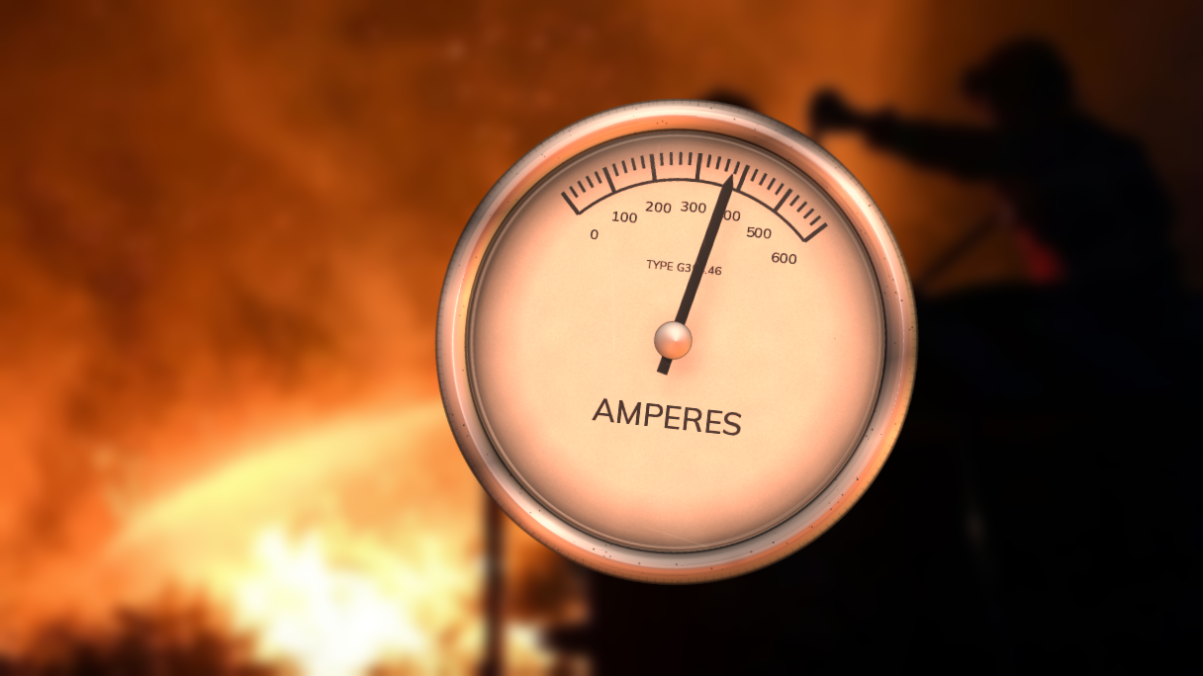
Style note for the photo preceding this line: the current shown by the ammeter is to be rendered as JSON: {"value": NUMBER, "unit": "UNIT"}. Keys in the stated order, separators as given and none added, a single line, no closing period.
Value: {"value": 380, "unit": "A"}
